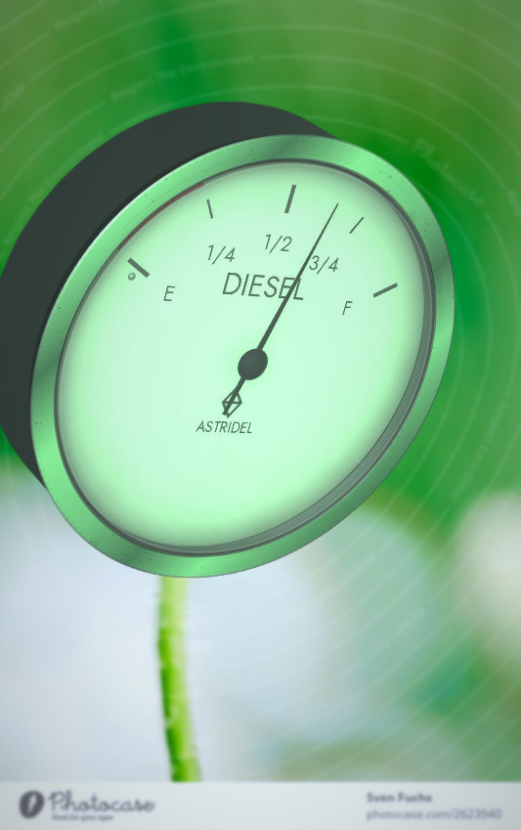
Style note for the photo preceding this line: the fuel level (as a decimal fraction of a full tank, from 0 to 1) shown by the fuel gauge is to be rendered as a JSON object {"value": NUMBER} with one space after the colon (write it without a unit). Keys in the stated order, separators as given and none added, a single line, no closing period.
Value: {"value": 0.625}
